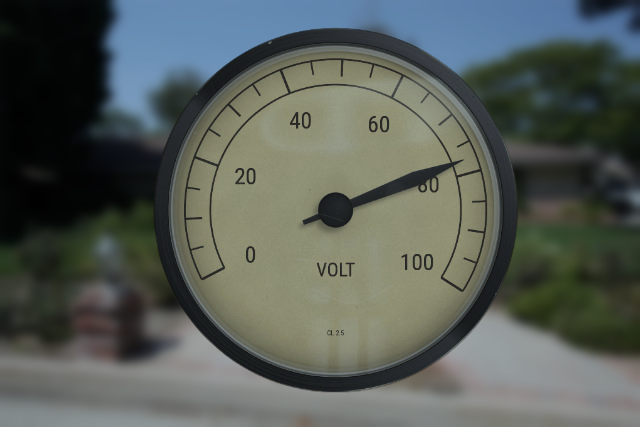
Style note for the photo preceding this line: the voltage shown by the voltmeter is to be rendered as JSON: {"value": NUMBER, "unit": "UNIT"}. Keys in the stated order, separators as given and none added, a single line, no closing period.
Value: {"value": 77.5, "unit": "V"}
